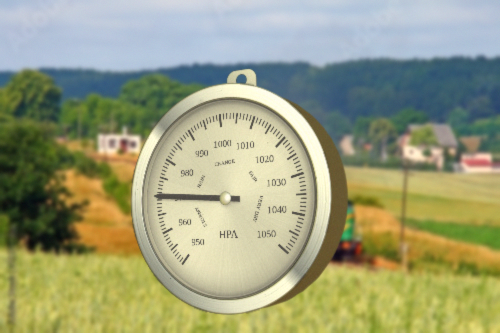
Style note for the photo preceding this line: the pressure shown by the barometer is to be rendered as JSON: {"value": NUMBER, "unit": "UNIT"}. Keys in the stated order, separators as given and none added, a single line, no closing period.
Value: {"value": 970, "unit": "hPa"}
